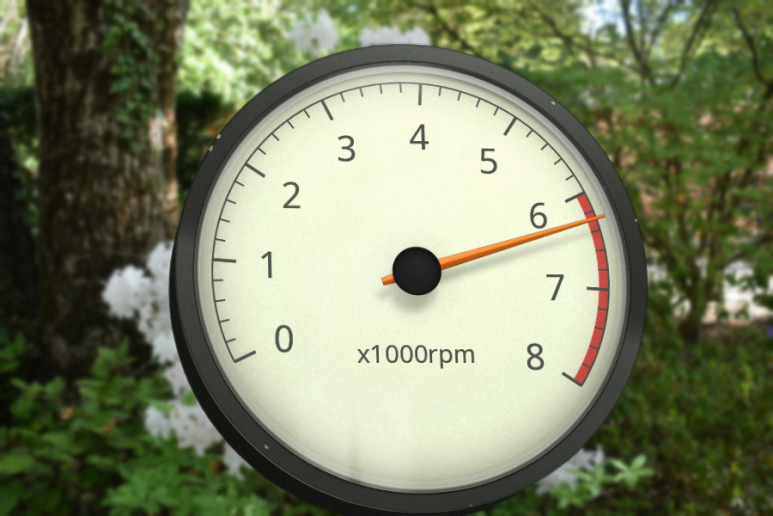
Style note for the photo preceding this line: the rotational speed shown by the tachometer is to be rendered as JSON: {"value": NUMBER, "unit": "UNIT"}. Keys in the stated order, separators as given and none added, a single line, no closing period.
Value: {"value": 6300, "unit": "rpm"}
